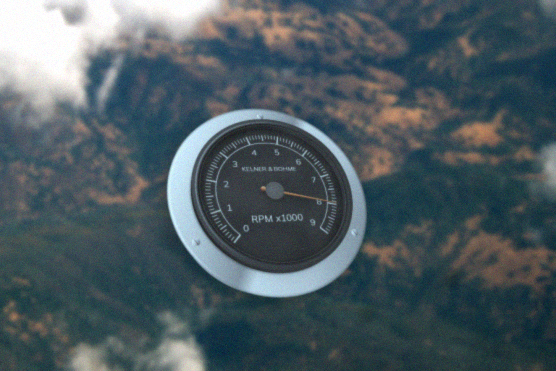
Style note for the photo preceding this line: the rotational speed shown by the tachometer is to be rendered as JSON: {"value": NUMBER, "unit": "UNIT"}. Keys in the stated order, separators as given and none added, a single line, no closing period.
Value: {"value": 8000, "unit": "rpm"}
